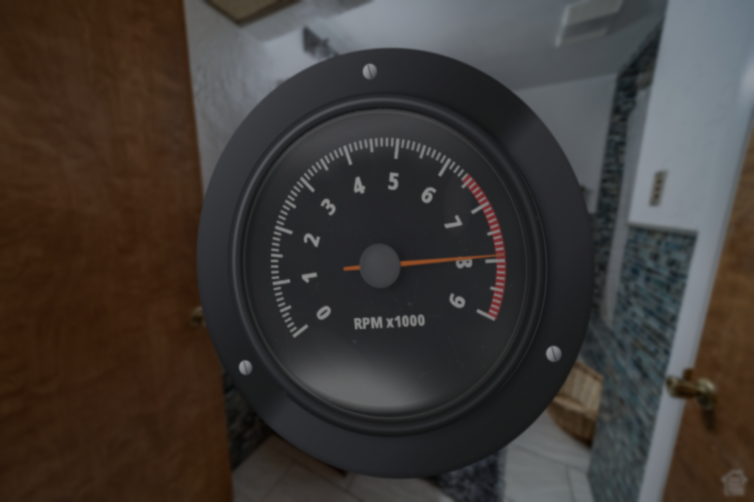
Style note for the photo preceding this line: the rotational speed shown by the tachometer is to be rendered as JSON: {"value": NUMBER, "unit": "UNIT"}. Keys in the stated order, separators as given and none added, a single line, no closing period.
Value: {"value": 7900, "unit": "rpm"}
